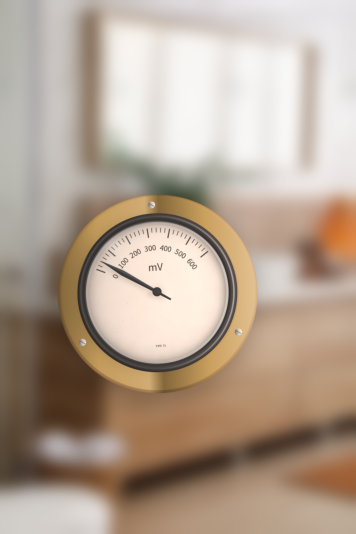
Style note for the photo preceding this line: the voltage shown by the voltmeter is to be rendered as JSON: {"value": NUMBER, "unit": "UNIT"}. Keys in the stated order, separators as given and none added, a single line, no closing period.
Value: {"value": 40, "unit": "mV"}
